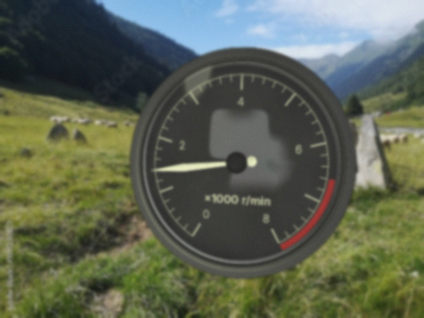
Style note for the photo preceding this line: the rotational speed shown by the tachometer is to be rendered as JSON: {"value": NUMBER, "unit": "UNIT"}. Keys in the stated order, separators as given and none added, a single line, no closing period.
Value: {"value": 1400, "unit": "rpm"}
